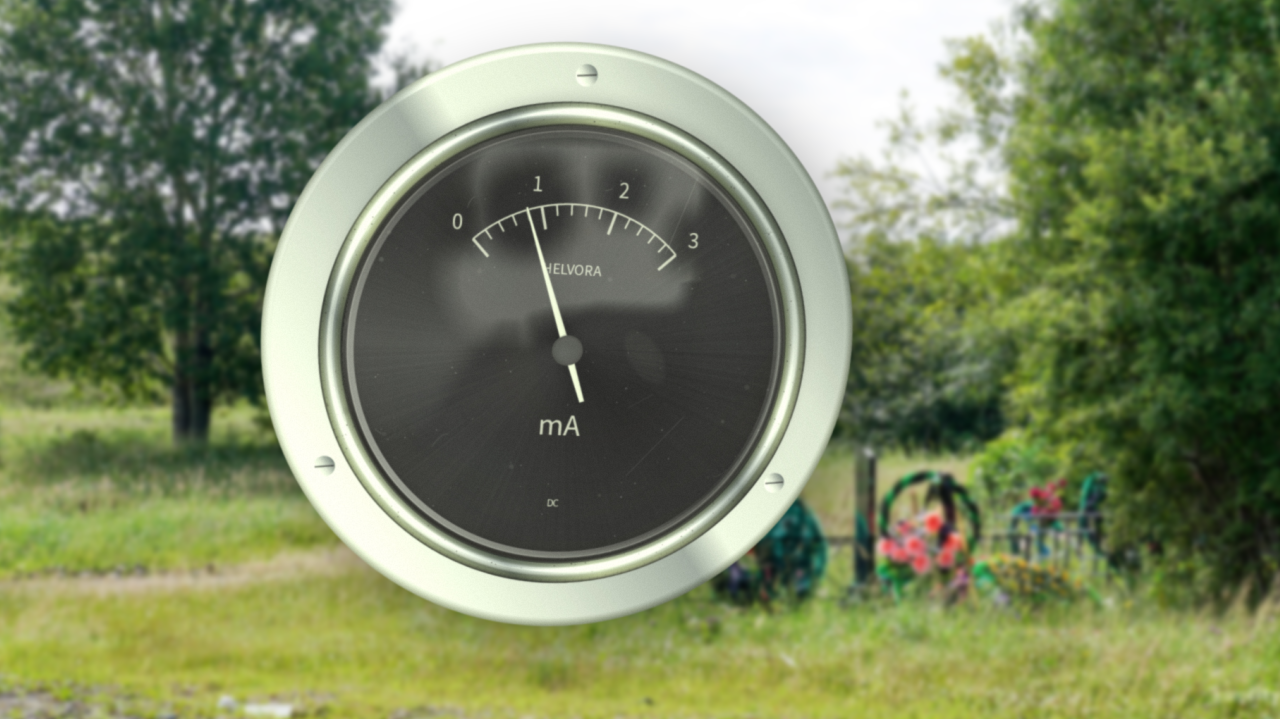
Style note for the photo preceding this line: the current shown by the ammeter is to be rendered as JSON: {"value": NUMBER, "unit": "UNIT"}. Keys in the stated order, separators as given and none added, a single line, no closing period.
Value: {"value": 0.8, "unit": "mA"}
